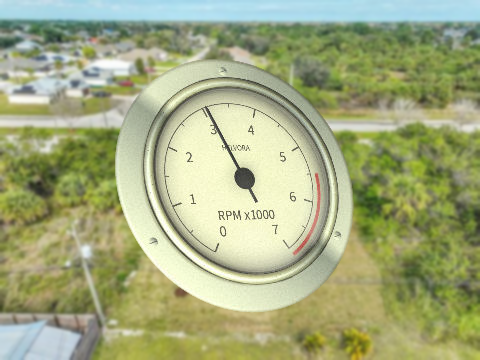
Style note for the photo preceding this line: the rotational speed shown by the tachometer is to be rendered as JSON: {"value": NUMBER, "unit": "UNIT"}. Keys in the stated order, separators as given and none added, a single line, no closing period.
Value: {"value": 3000, "unit": "rpm"}
